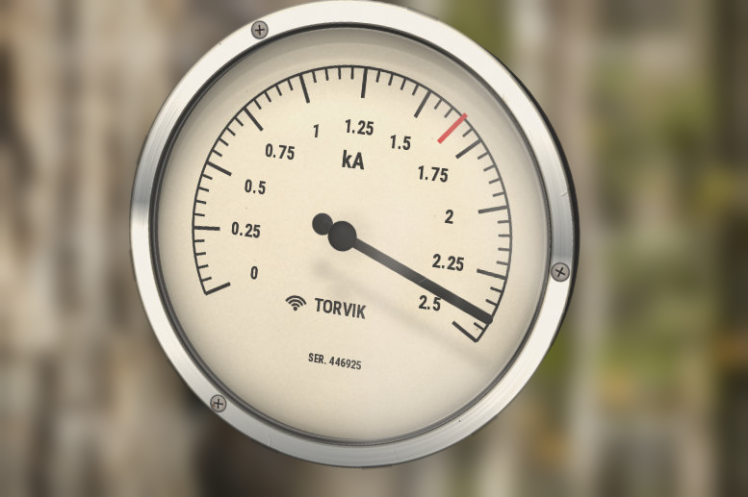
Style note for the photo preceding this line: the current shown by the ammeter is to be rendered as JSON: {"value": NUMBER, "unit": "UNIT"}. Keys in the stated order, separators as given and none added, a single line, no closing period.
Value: {"value": 2.4, "unit": "kA"}
